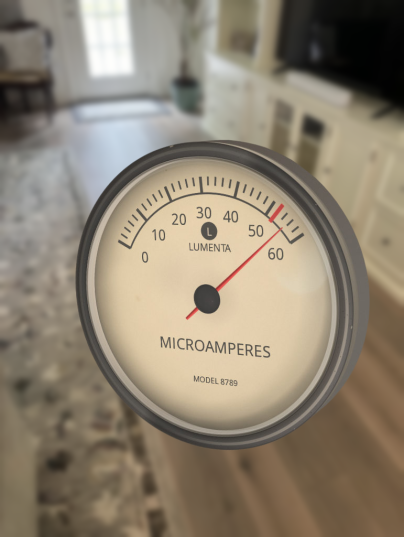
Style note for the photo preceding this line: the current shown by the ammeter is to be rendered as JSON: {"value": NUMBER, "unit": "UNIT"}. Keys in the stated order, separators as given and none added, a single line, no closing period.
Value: {"value": 56, "unit": "µA"}
